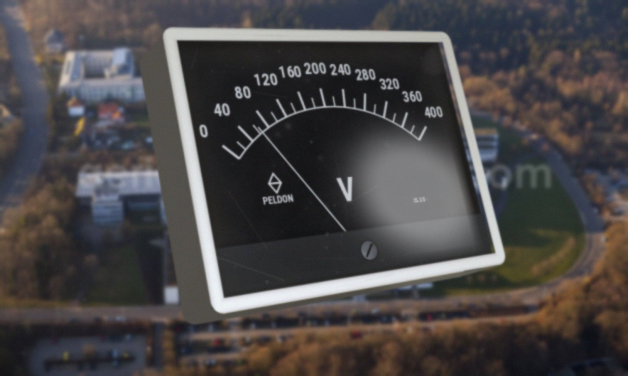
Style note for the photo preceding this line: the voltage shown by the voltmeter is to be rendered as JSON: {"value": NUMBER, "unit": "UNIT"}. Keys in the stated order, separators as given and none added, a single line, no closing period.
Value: {"value": 60, "unit": "V"}
